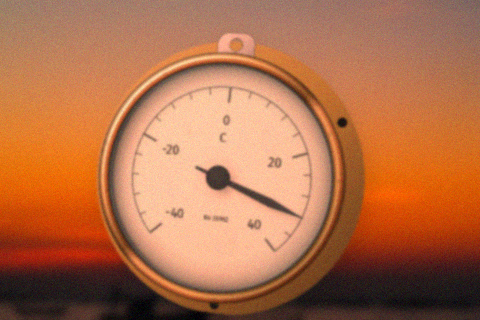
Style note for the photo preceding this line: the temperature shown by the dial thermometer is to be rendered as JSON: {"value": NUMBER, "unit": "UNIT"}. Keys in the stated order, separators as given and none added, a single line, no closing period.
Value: {"value": 32, "unit": "°C"}
